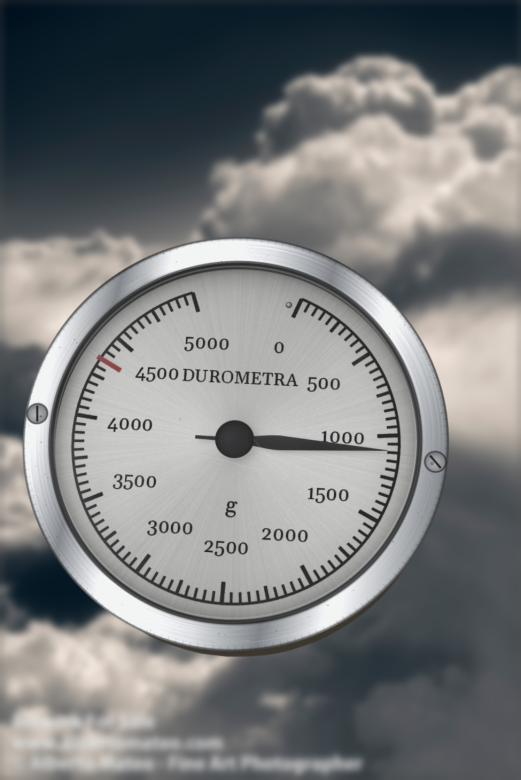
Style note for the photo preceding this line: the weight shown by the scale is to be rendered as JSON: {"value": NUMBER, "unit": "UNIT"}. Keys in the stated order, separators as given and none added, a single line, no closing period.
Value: {"value": 1100, "unit": "g"}
